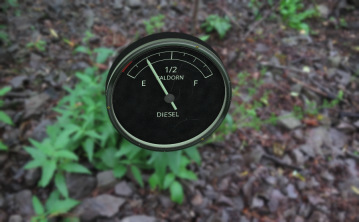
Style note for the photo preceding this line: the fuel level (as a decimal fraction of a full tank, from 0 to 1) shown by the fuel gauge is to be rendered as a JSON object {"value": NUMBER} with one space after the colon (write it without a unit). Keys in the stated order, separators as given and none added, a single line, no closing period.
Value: {"value": 0.25}
